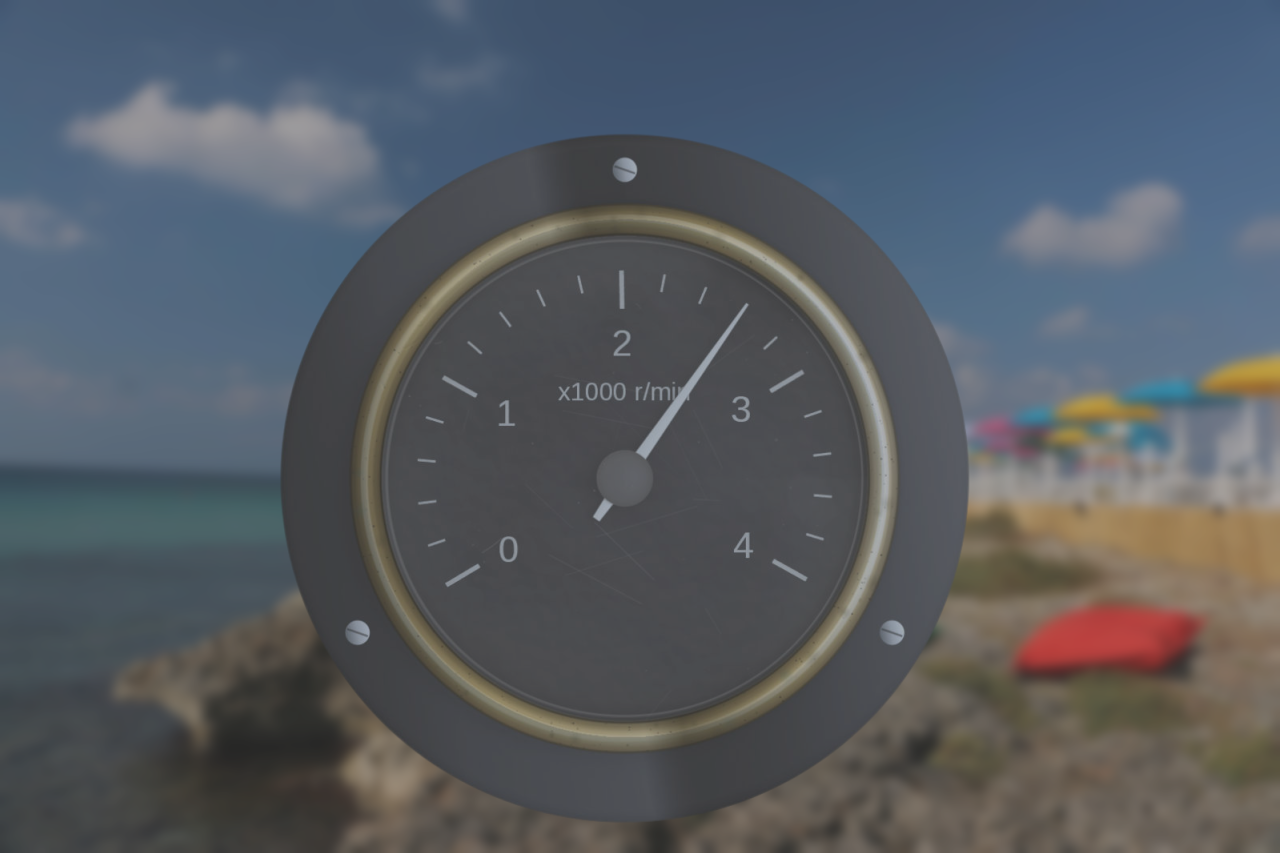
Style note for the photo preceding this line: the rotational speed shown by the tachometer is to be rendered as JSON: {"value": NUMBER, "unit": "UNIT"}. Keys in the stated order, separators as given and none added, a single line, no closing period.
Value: {"value": 2600, "unit": "rpm"}
